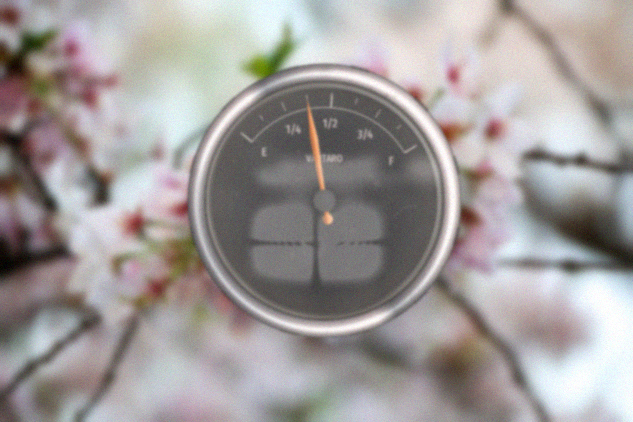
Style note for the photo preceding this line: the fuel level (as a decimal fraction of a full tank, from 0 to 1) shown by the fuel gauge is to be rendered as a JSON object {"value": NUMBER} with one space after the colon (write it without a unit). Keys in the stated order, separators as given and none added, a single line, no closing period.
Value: {"value": 0.375}
